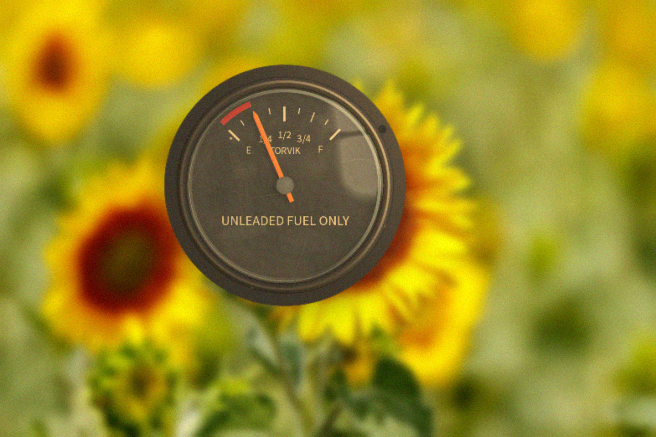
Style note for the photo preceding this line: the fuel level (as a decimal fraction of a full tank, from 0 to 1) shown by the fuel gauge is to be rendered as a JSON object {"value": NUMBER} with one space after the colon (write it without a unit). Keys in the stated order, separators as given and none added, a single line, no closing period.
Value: {"value": 0.25}
